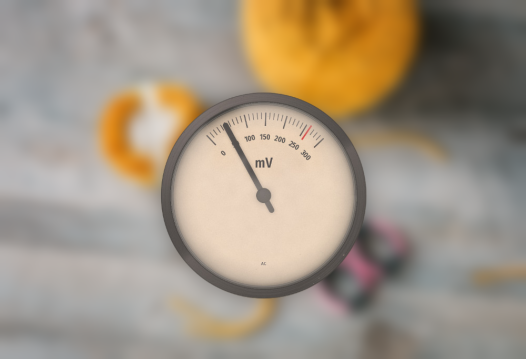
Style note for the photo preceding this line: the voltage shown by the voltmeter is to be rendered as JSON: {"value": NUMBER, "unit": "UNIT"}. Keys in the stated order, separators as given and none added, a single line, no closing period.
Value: {"value": 50, "unit": "mV"}
